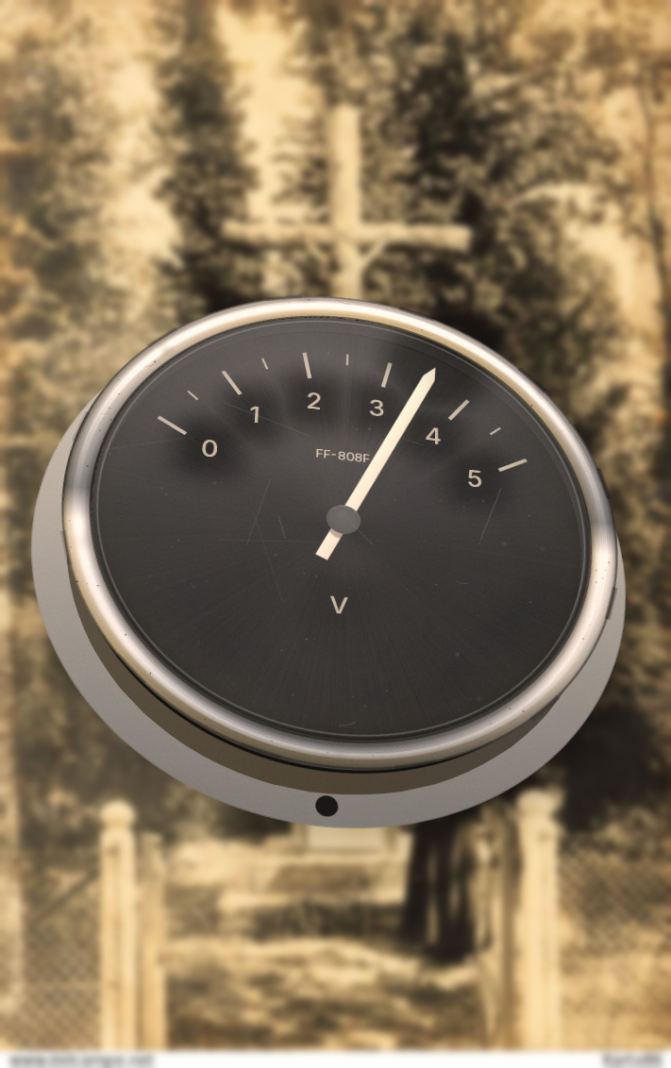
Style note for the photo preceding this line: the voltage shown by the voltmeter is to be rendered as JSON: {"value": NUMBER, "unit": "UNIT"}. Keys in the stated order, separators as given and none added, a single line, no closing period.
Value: {"value": 3.5, "unit": "V"}
